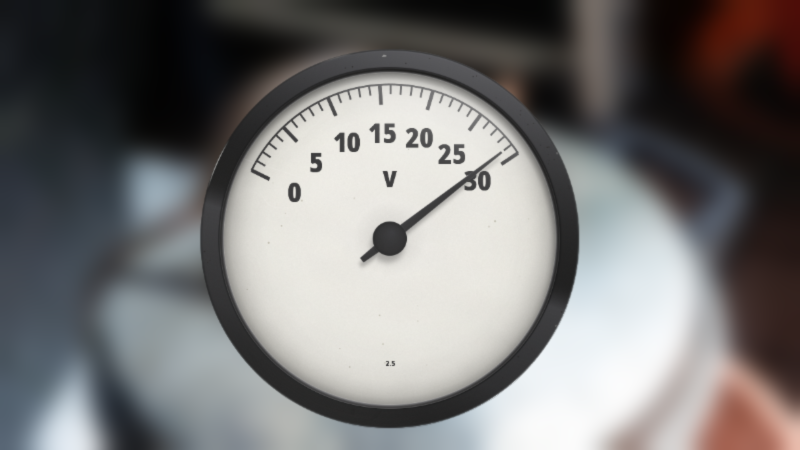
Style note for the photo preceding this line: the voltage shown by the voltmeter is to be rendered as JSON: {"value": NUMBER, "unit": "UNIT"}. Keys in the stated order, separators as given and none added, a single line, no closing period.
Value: {"value": 29, "unit": "V"}
